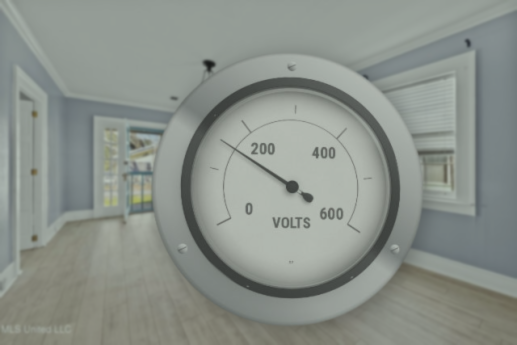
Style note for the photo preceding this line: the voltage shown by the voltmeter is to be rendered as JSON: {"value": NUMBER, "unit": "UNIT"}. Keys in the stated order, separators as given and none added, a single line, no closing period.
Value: {"value": 150, "unit": "V"}
